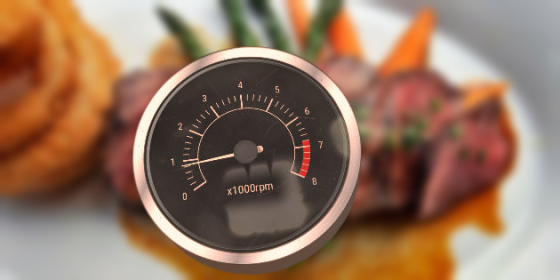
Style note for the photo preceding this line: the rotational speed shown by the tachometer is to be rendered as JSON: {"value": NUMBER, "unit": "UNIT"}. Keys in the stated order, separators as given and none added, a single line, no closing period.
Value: {"value": 800, "unit": "rpm"}
